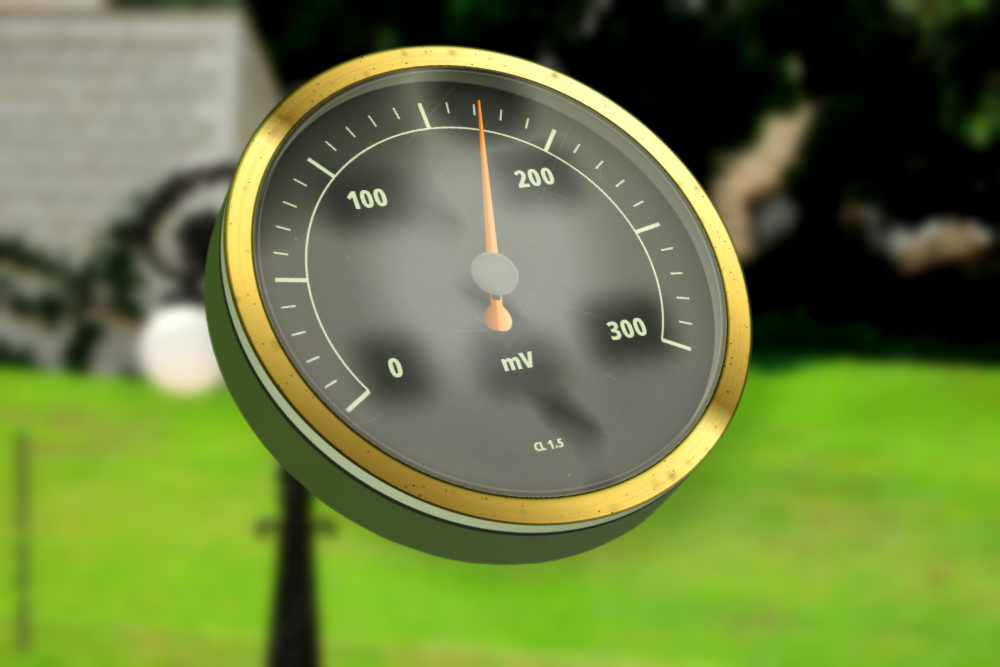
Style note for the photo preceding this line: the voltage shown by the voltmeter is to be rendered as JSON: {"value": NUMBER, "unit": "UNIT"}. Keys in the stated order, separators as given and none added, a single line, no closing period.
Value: {"value": 170, "unit": "mV"}
